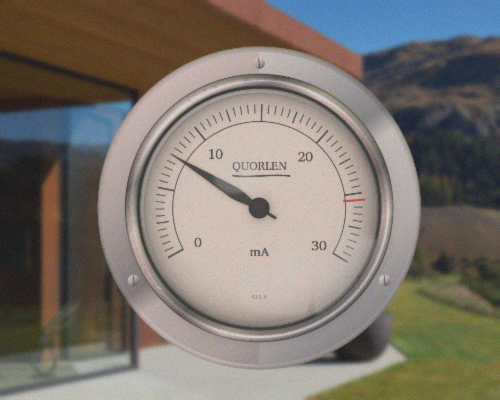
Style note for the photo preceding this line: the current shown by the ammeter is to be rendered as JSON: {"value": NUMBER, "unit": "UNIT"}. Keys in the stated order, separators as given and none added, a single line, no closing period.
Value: {"value": 7.5, "unit": "mA"}
